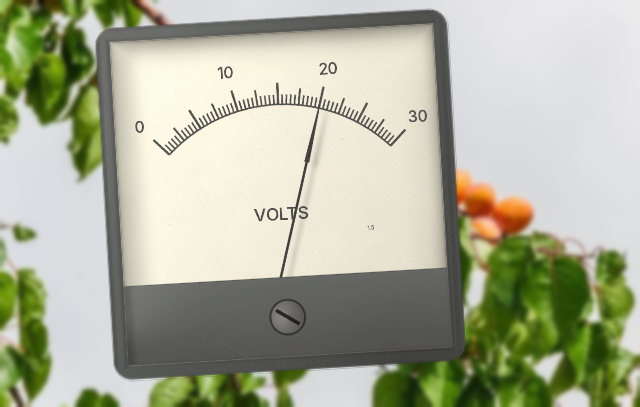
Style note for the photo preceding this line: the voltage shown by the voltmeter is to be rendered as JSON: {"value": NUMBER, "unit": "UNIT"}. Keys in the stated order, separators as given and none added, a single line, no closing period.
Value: {"value": 20, "unit": "V"}
